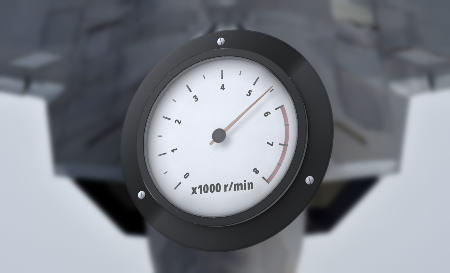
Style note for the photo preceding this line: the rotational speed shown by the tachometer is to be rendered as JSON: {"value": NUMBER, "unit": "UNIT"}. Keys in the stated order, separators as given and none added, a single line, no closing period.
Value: {"value": 5500, "unit": "rpm"}
